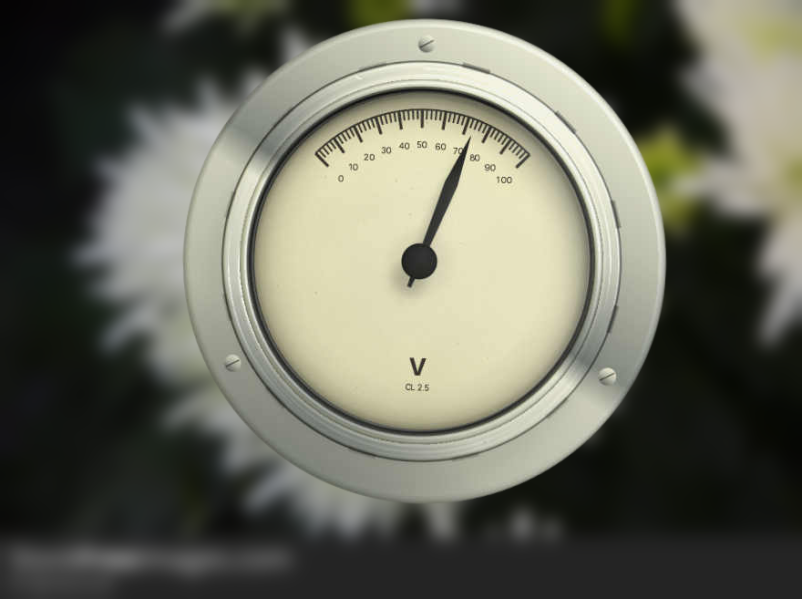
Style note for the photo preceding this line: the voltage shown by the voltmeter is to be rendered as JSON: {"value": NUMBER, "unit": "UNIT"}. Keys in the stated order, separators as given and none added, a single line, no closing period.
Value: {"value": 74, "unit": "V"}
